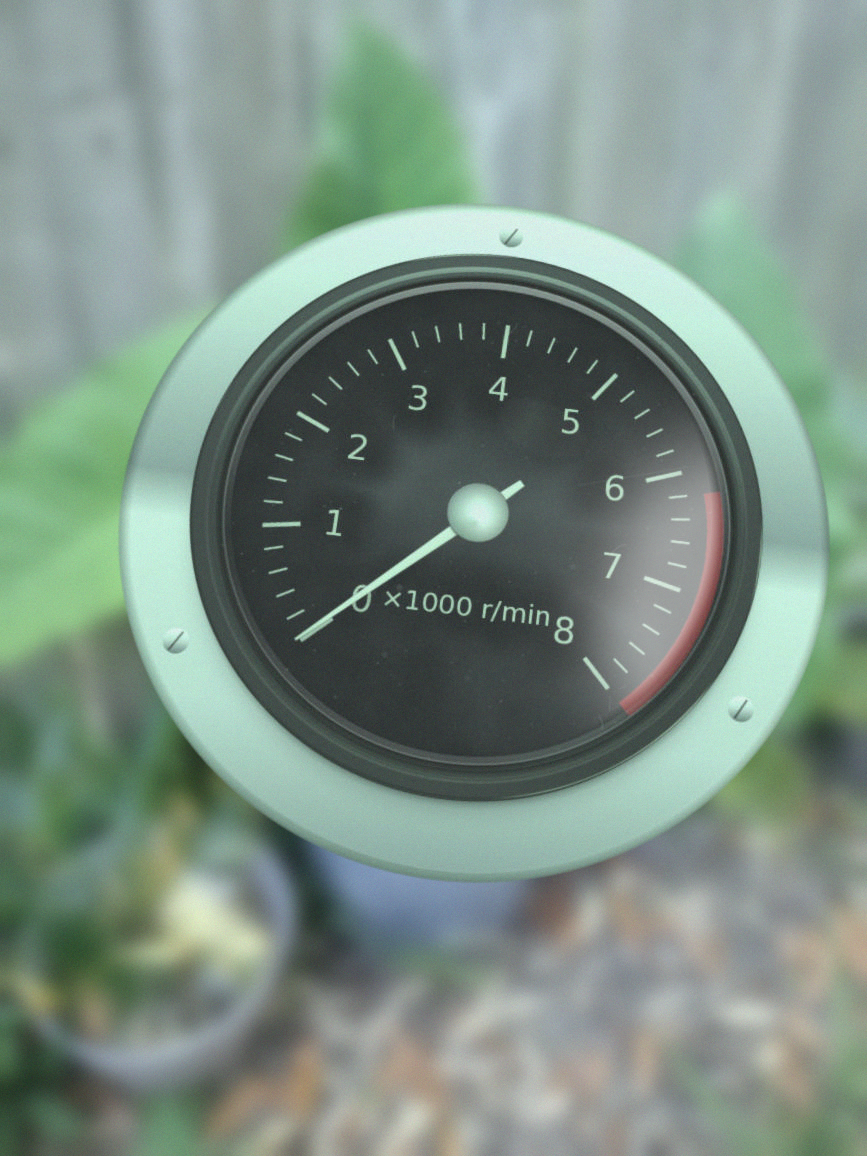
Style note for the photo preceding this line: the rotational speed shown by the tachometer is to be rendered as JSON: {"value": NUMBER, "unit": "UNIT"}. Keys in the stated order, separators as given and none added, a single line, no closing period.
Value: {"value": 0, "unit": "rpm"}
